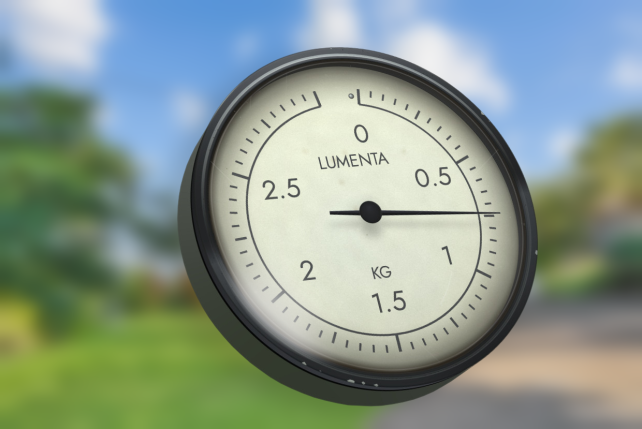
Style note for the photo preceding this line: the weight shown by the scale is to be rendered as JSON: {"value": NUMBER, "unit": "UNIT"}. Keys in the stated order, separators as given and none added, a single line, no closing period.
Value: {"value": 0.75, "unit": "kg"}
